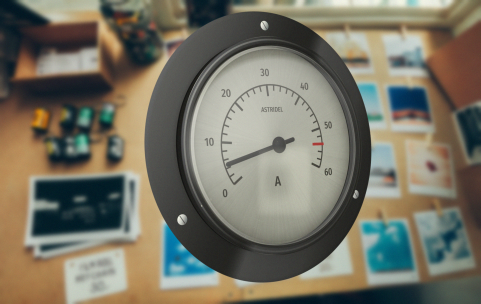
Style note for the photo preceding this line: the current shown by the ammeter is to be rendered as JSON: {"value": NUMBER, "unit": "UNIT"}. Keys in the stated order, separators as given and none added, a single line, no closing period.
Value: {"value": 5, "unit": "A"}
